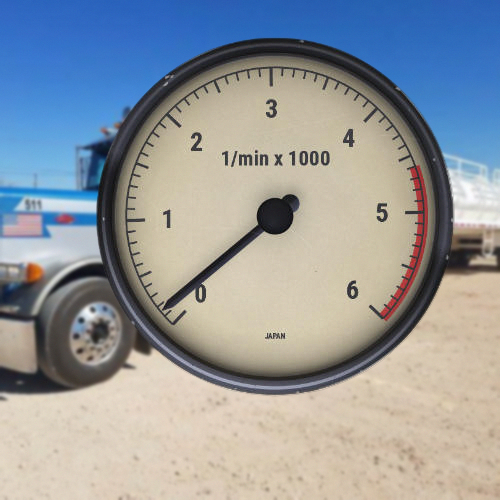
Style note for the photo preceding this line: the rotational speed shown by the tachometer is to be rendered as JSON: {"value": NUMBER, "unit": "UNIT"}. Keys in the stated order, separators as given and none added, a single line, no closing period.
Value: {"value": 150, "unit": "rpm"}
